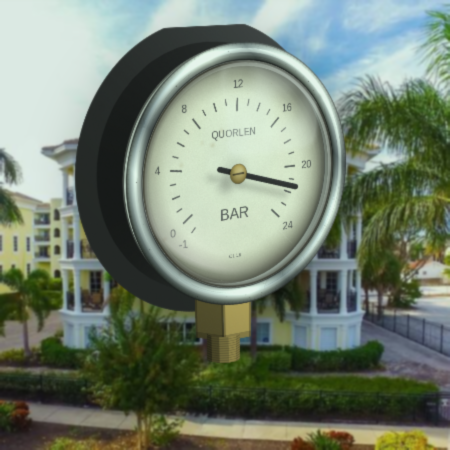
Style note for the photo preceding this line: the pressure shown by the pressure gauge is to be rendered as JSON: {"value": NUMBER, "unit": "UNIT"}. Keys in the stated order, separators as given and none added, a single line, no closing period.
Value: {"value": 21.5, "unit": "bar"}
